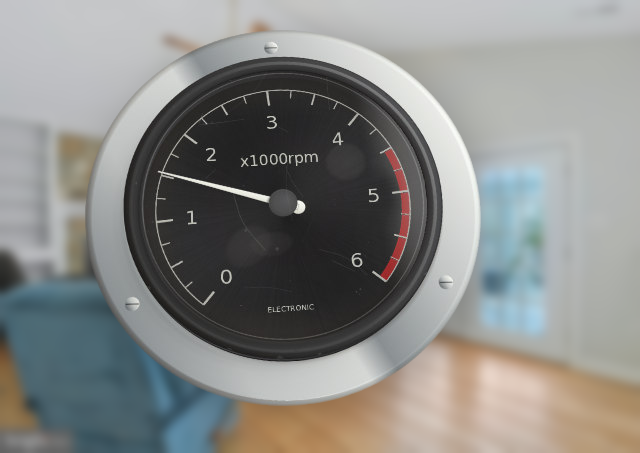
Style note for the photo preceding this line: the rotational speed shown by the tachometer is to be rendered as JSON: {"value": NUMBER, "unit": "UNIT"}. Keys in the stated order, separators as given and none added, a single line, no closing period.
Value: {"value": 1500, "unit": "rpm"}
